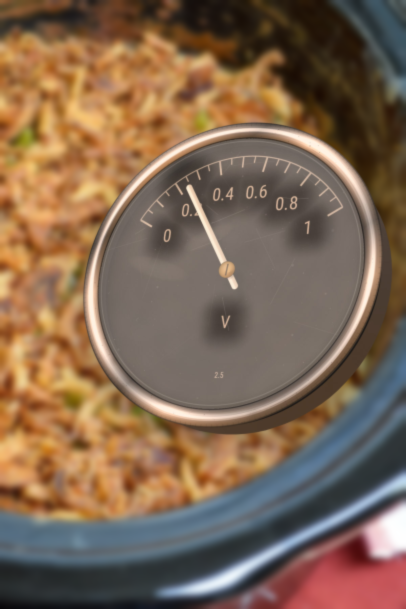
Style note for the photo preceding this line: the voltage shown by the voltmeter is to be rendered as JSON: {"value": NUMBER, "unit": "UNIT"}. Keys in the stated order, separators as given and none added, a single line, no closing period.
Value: {"value": 0.25, "unit": "V"}
